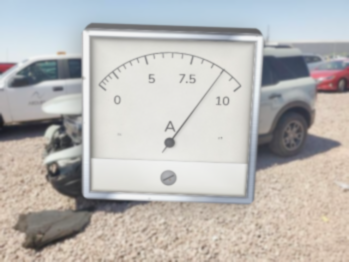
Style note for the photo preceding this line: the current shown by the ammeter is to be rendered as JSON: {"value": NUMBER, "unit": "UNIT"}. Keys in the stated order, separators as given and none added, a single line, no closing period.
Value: {"value": 9, "unit": "A"}
